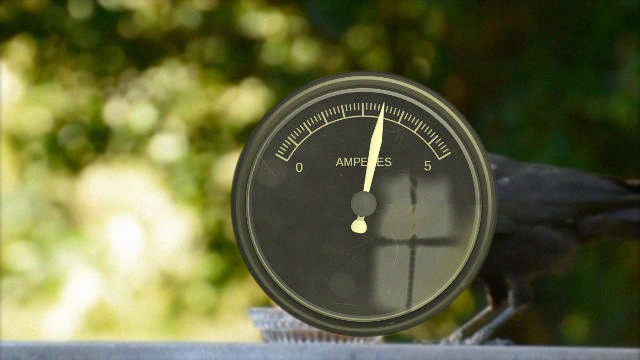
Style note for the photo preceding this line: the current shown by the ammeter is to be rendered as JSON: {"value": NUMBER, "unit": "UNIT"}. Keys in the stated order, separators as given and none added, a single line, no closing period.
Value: {"value": 3, "unit": "A"}
